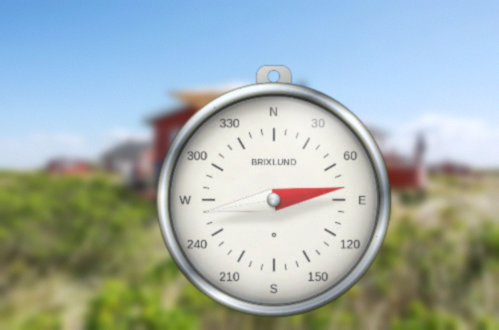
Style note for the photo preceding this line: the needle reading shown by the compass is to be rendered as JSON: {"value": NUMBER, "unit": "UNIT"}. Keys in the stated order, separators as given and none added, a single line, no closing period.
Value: {"value": 80, "unit": "°"}
